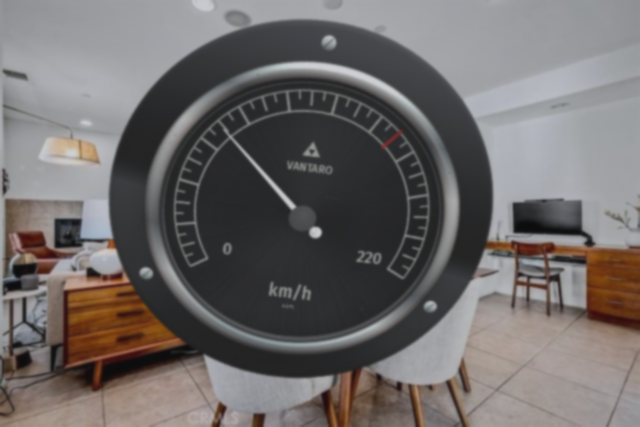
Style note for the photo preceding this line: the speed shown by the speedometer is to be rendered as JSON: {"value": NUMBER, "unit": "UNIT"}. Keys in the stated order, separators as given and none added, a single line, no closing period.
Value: {"value": 70, "unit": "km/h"}
